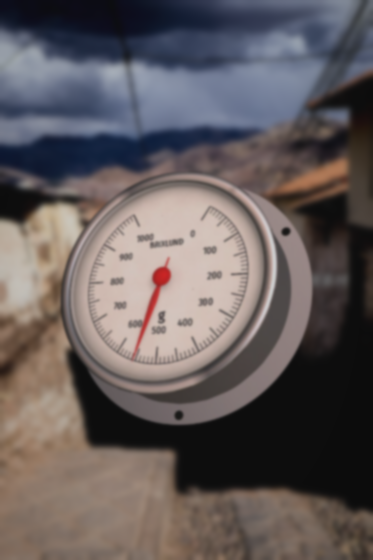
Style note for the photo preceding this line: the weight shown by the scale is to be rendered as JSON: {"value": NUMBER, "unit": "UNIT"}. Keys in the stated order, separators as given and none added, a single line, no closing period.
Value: {"value": 550, "unit": "g"}
